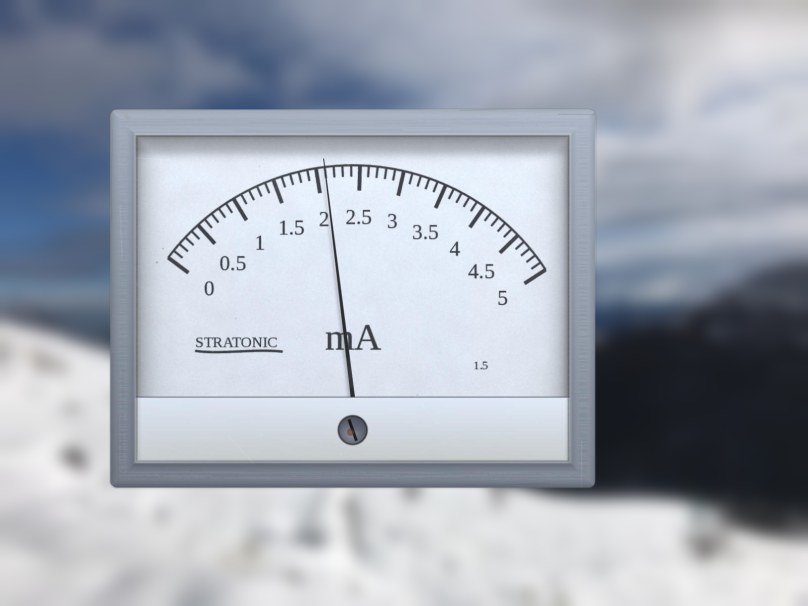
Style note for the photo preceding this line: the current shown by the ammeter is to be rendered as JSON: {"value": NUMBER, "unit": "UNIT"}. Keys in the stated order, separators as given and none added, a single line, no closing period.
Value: {"value": 2.1, "unit": "mA"}
